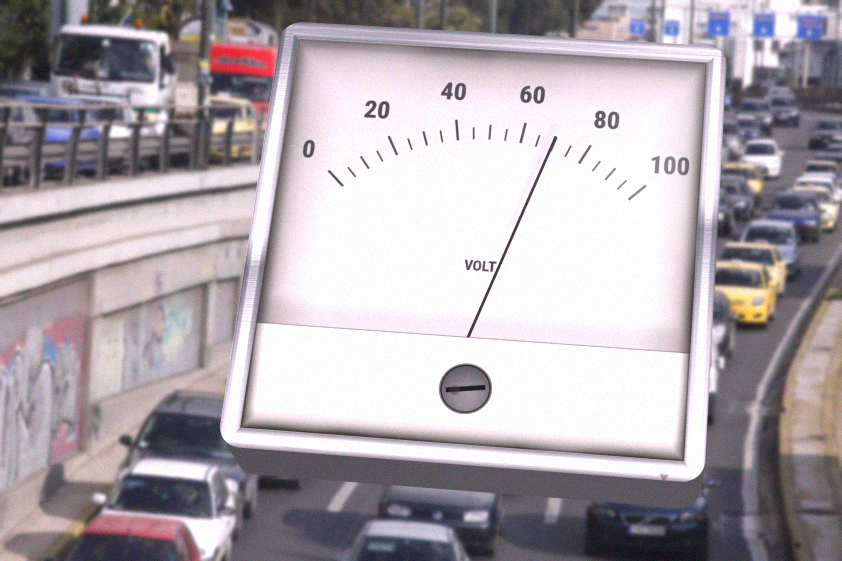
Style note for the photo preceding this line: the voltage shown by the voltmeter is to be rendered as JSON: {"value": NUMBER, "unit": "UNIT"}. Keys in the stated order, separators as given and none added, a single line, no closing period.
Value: {"value": 70, "unit": "V"}
